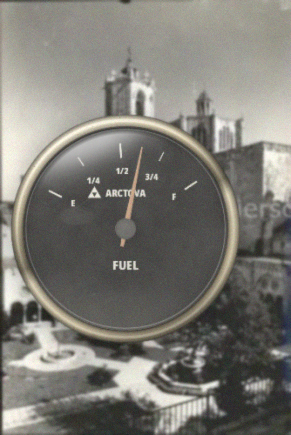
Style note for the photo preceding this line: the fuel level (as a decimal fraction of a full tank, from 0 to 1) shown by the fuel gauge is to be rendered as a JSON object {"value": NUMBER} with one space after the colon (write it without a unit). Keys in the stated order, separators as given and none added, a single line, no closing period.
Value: {"value": 0.625}
